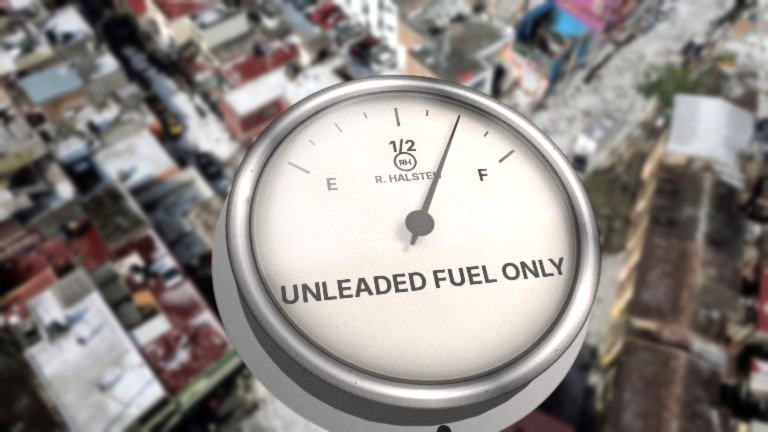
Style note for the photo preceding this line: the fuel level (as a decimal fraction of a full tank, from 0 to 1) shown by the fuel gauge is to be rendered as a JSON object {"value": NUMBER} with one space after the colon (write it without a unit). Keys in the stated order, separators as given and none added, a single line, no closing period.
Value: {"value": 0.75}
